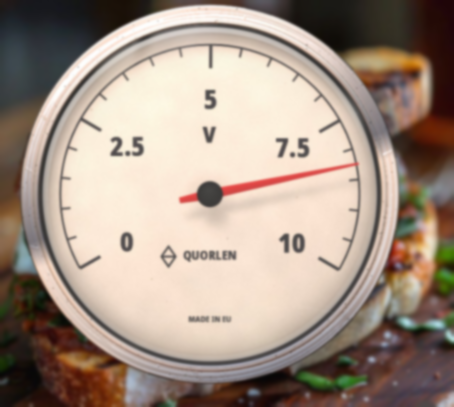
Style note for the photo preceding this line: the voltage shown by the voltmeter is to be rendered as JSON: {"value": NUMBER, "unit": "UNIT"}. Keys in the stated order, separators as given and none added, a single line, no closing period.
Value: {"value": 8.25, "unit": "V"}
